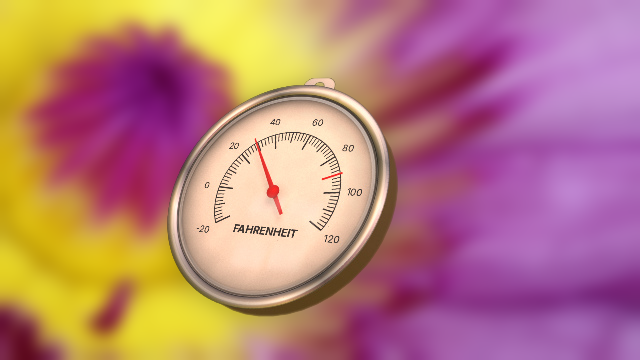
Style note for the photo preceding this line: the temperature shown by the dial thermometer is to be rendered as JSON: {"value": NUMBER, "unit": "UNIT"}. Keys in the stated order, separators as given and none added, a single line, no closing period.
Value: {"value": 30, "unit": "°F"}
